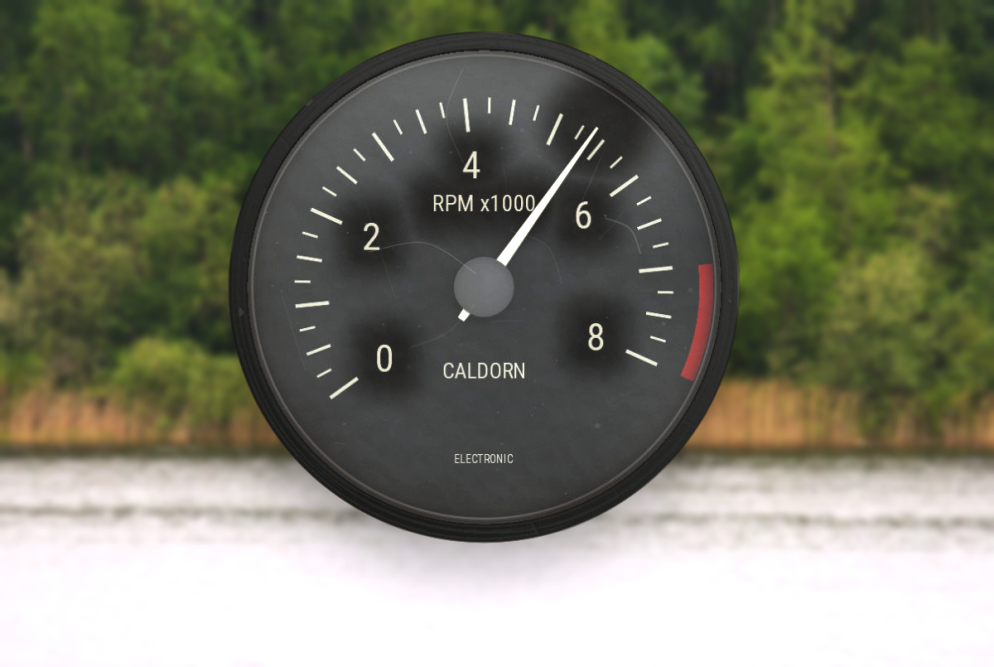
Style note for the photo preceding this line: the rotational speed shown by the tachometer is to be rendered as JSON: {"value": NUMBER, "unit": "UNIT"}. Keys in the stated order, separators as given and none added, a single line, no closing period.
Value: {"value": 5375, "unit": "rpm"}
